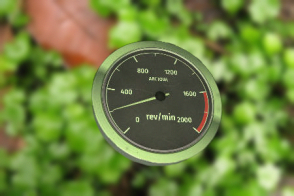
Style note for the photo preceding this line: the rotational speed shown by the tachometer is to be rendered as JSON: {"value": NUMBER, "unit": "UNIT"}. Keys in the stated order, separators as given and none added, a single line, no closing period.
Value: {"value": 200, "unit": "rpm"}
